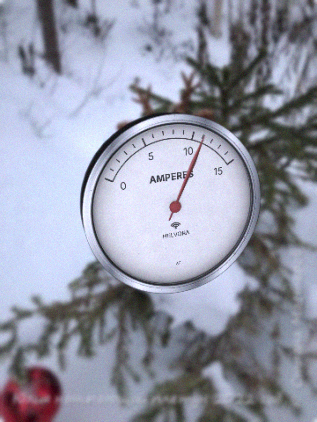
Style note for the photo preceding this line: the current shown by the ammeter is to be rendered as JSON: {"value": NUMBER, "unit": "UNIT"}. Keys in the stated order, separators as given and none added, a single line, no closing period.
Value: {"value": 11, "unit": "A"}
